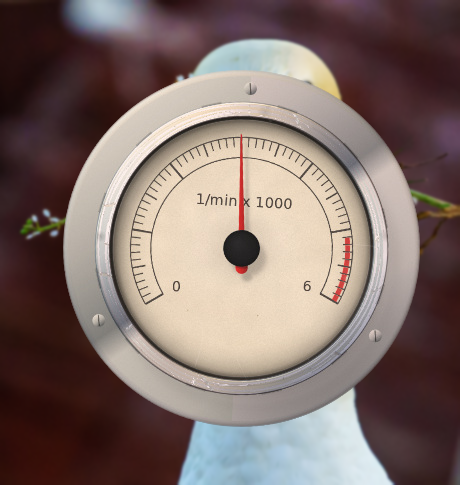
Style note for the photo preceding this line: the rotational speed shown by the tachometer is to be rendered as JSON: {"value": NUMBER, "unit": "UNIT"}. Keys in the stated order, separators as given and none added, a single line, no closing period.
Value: {"value": 3000, "unit": "rpm"}
